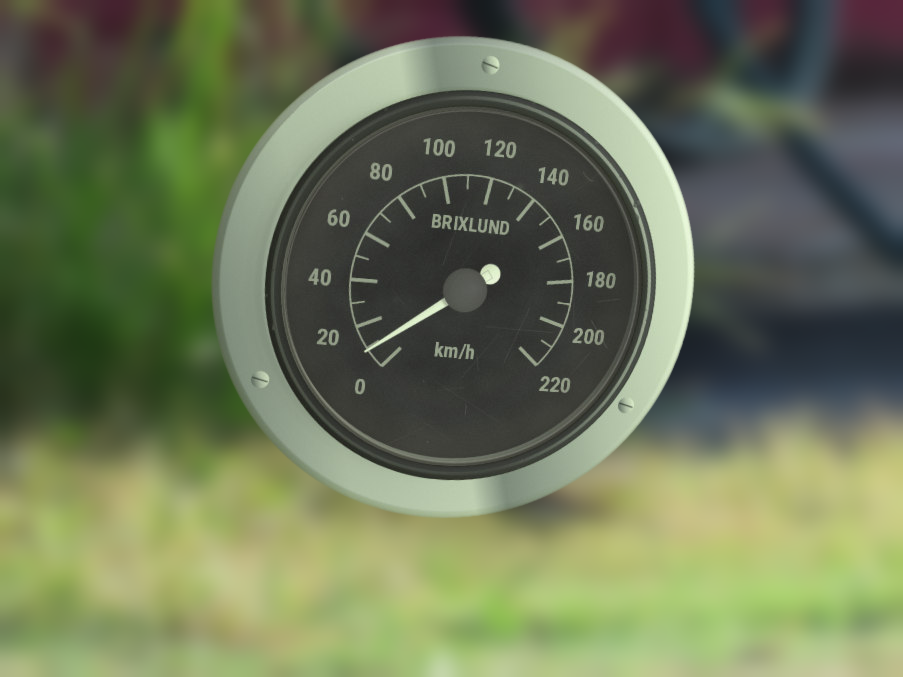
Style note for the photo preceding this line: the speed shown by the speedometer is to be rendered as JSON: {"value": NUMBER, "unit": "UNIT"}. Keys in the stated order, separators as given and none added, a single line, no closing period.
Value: {"value": 10, "unit": "km/h"}
